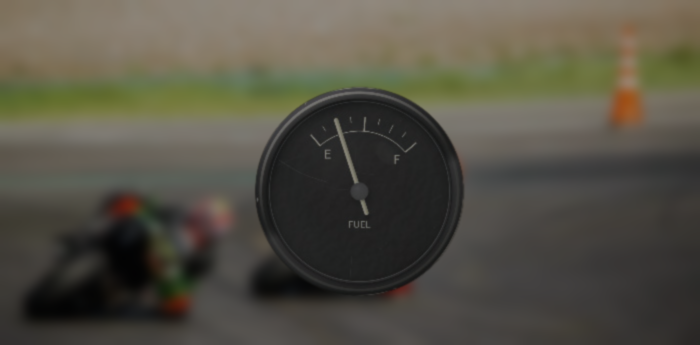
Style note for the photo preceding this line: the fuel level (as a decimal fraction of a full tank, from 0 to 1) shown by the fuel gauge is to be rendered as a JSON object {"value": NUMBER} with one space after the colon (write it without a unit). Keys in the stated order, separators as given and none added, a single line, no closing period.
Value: {"value": 0.25}
